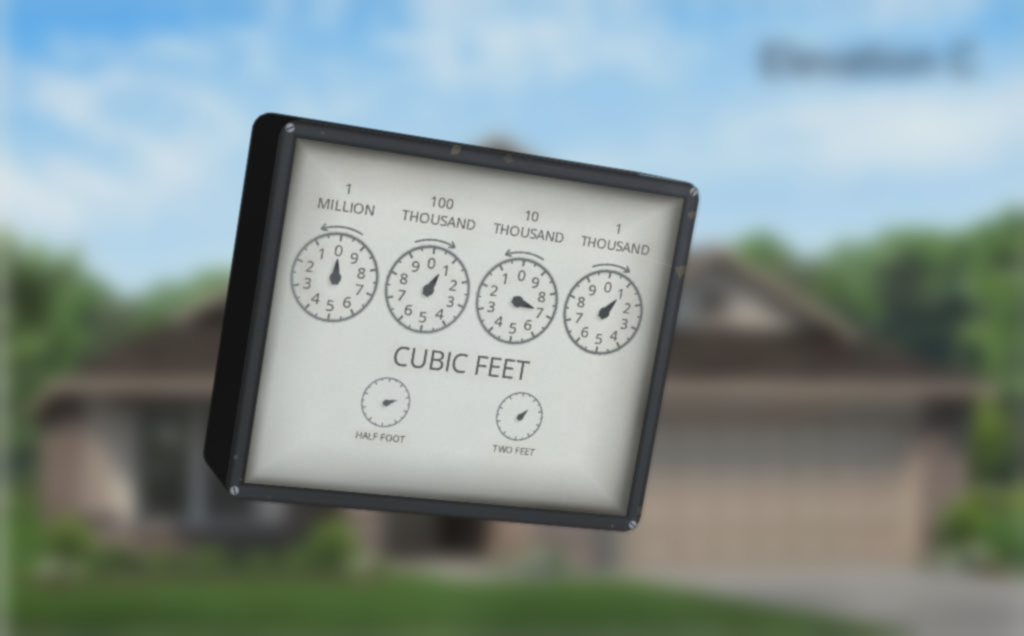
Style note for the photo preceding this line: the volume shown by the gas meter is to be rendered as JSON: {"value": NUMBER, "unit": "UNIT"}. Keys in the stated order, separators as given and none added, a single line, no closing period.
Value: {"value": 7100, "unit": "ft³"}
